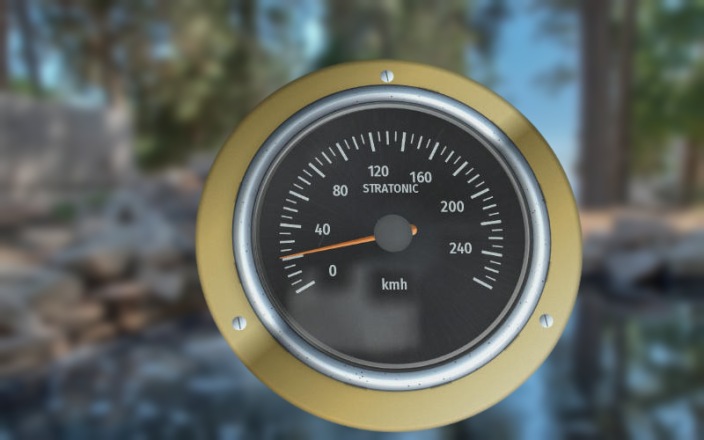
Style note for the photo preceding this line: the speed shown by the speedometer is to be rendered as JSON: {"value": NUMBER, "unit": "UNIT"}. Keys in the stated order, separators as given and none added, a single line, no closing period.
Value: {"value": 20, "unit": "km/h"}
